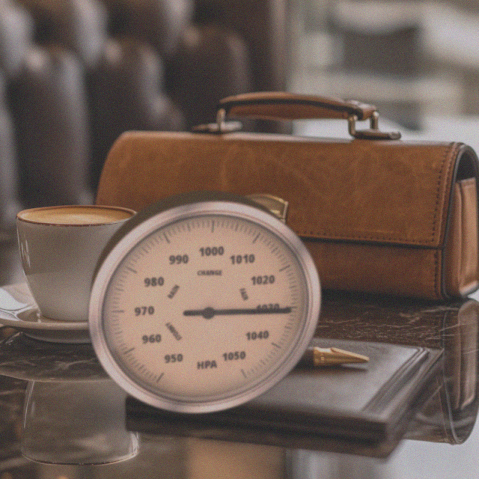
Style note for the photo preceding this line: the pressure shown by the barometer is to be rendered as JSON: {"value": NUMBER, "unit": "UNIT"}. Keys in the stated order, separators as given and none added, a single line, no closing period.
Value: {"value": 1030, "unit": "hPa"}
